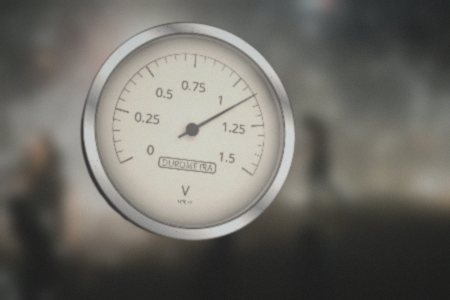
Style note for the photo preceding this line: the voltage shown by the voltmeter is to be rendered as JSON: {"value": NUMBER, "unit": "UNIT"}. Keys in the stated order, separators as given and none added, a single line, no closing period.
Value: {"value": 1.1, "unit": "V"}
